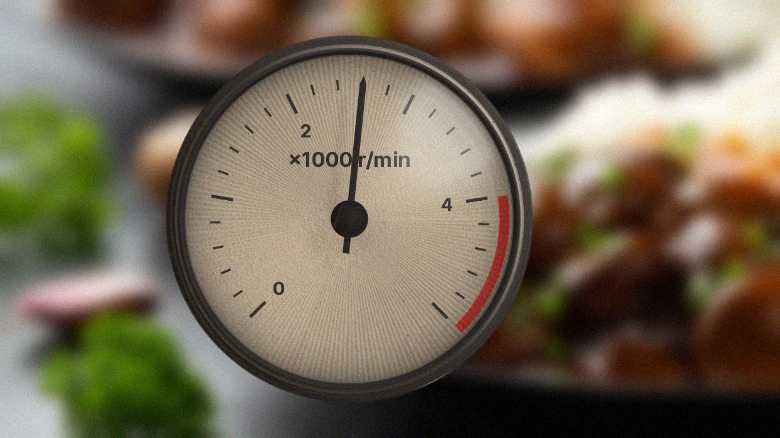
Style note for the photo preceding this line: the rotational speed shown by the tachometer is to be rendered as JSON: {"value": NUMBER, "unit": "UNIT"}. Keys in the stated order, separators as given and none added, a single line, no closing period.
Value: {"value": 2600, "unit": "rpm"}
